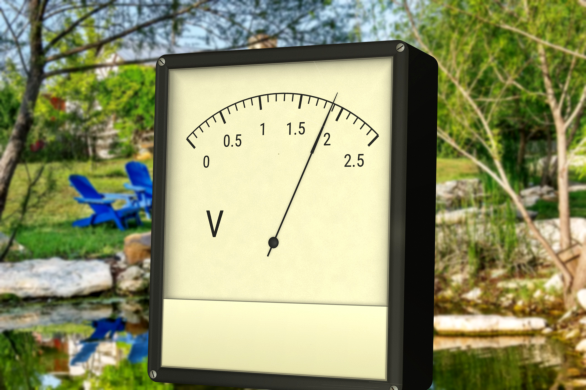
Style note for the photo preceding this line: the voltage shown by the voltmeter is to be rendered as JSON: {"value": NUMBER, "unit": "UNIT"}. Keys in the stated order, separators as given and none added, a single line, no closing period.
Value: {"value": 1.9, "unit": "V"}
